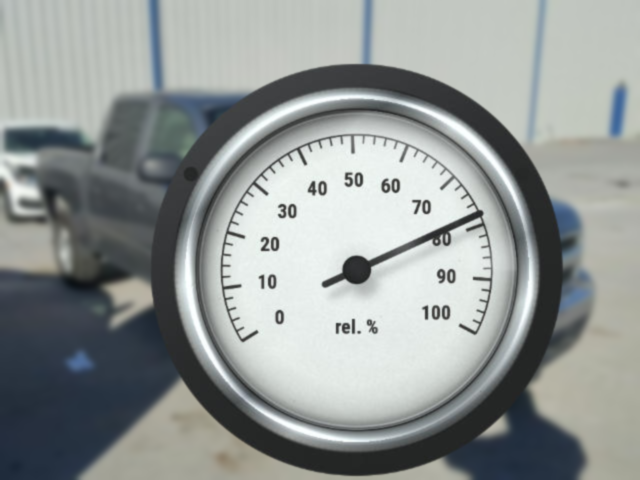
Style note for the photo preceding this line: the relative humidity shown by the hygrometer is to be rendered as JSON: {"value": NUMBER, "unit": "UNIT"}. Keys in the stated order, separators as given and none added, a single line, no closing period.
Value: {"value": 78, "unit": "%"}
